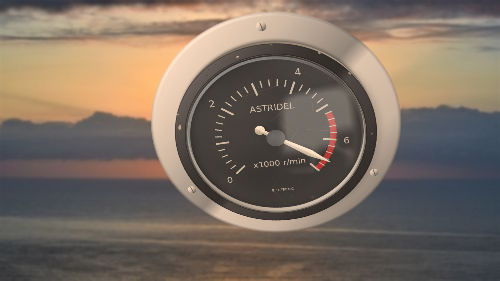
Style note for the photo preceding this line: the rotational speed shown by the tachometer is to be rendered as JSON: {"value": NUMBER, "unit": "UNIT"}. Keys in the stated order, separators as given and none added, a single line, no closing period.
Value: {"value": 6600, "unit": "rpm"}
